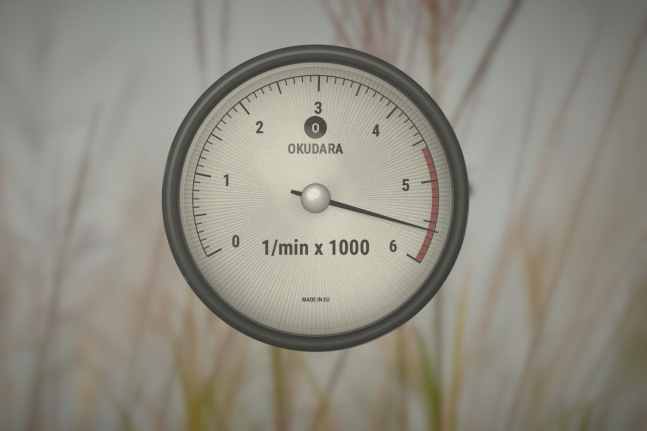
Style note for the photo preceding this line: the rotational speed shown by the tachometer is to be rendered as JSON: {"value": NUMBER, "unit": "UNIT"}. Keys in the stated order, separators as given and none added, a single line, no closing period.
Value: {"value": 5600, "unit": "rpm"}
